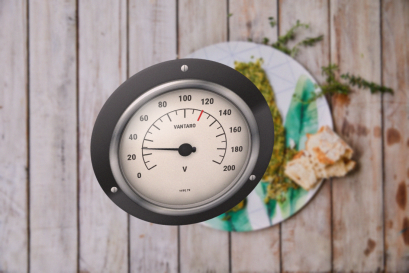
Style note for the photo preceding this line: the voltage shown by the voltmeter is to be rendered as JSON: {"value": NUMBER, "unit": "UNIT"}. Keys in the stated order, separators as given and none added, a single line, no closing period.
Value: {"value": 30, "unit": "V"}
